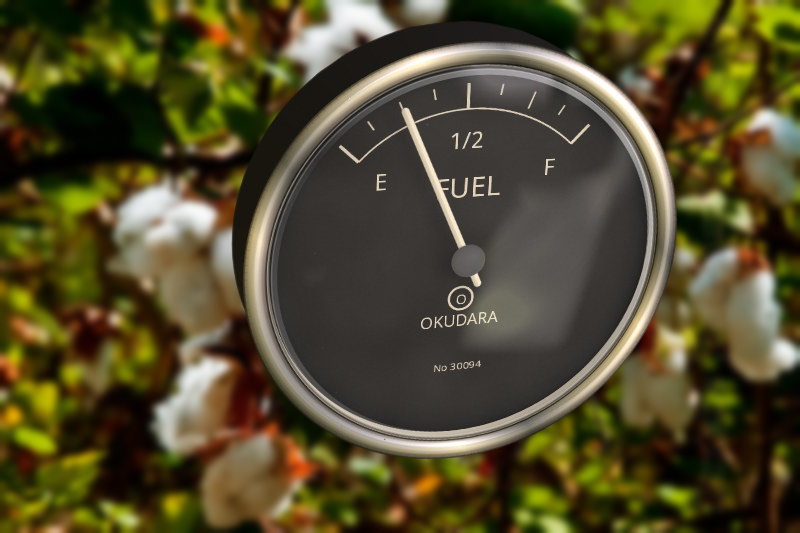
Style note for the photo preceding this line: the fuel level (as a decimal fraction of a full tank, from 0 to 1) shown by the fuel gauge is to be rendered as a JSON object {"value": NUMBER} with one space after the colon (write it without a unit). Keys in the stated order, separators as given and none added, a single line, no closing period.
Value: {"value": 0.25}
